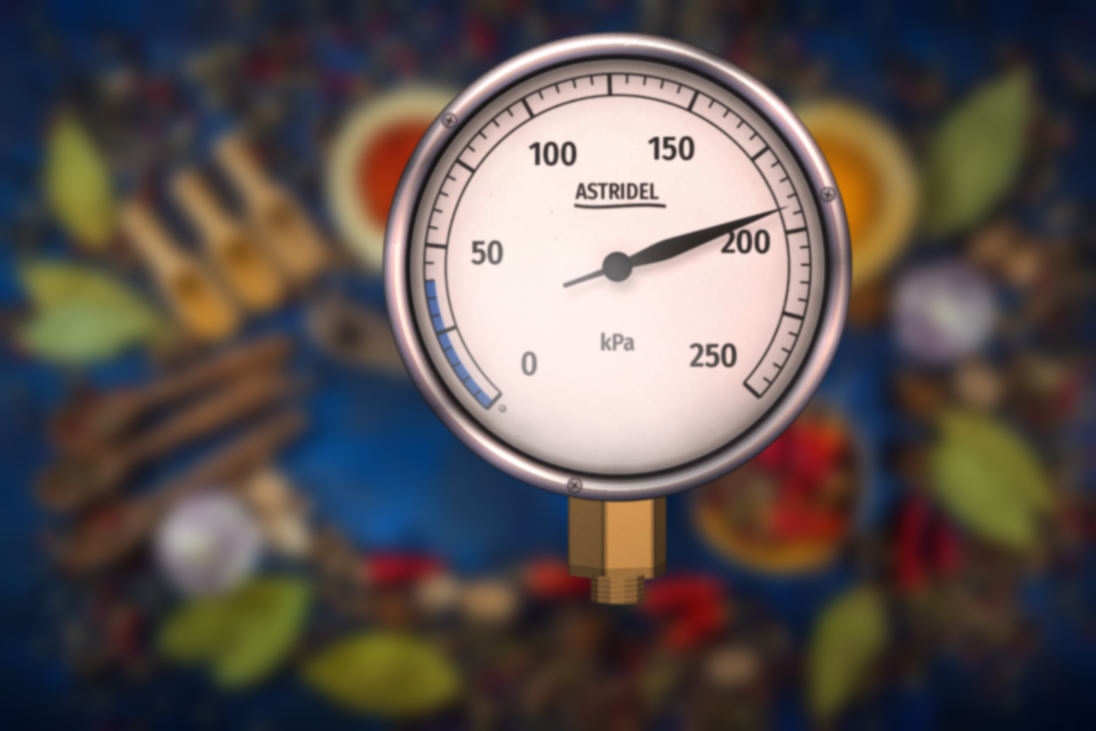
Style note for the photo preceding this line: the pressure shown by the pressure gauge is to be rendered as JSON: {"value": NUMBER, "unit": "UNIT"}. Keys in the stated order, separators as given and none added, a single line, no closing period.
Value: {"value": 192.5, "unit": "kPa"}
